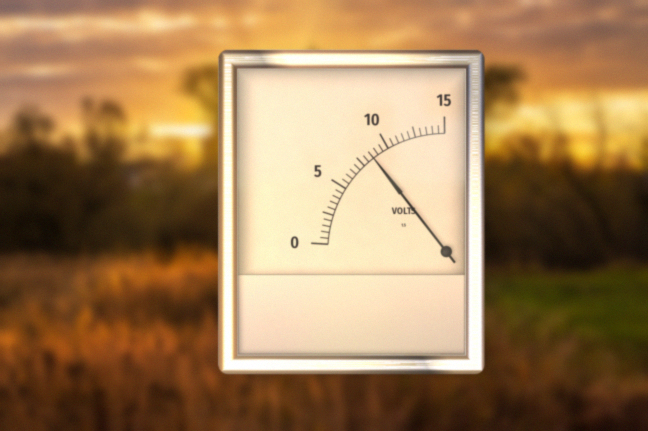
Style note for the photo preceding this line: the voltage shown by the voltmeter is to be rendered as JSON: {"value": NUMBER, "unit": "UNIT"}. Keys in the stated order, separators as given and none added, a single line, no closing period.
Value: {"value": 8.5, "unit": "V"}
